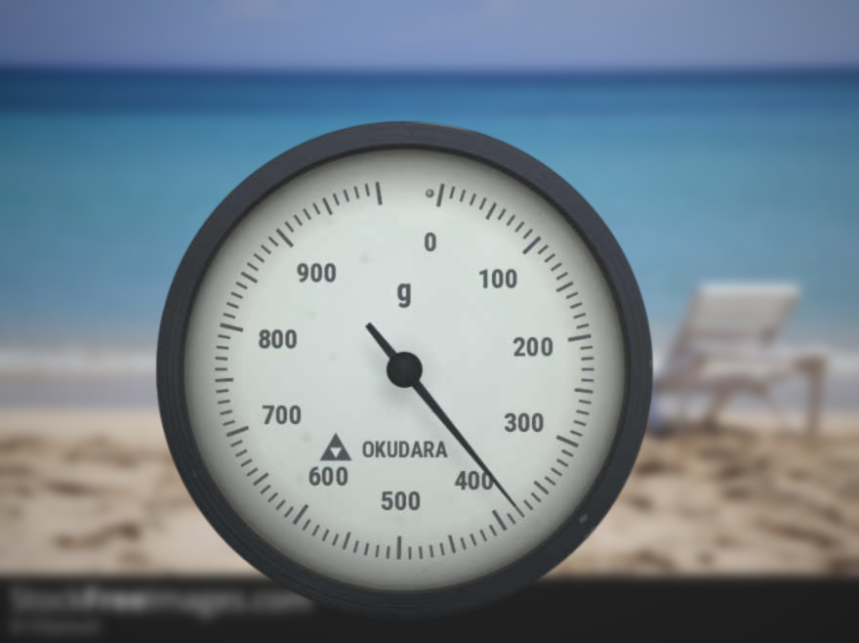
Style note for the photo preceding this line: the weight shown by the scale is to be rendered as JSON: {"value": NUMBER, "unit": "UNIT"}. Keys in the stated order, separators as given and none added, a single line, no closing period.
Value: {"value": 380, "unit": "g"}
